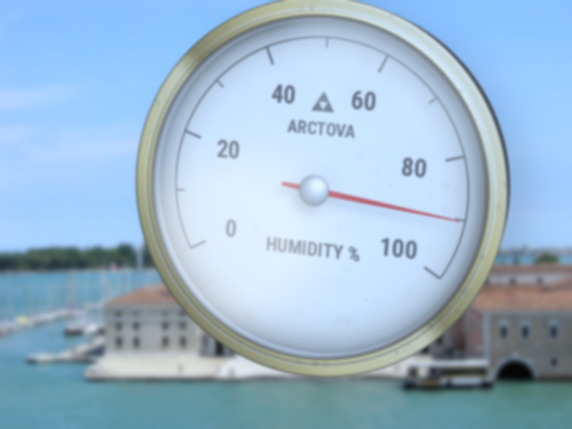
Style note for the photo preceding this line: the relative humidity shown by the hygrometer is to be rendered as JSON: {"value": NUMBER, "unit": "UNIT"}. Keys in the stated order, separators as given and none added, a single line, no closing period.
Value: {"value": 90, "unit": "%"}
